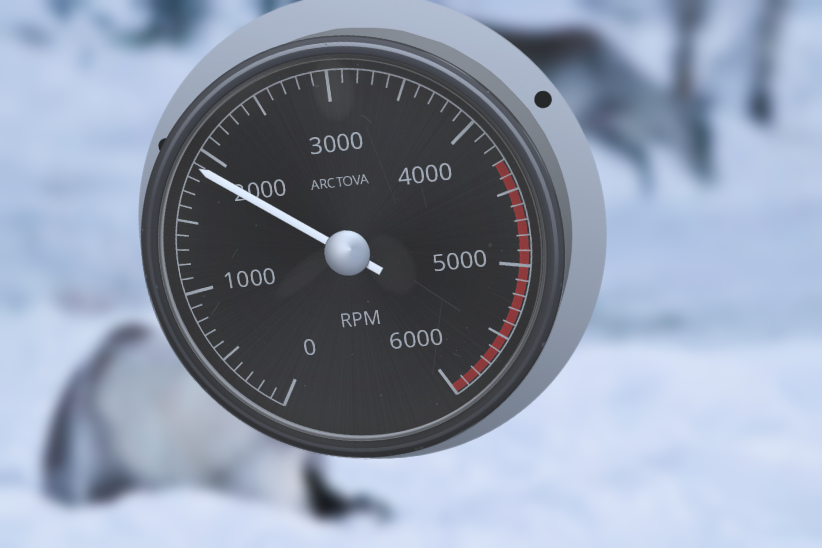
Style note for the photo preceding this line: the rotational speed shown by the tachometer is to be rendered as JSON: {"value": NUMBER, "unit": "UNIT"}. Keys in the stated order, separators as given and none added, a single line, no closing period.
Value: {"value": 1900, "unit": "rpm"}
